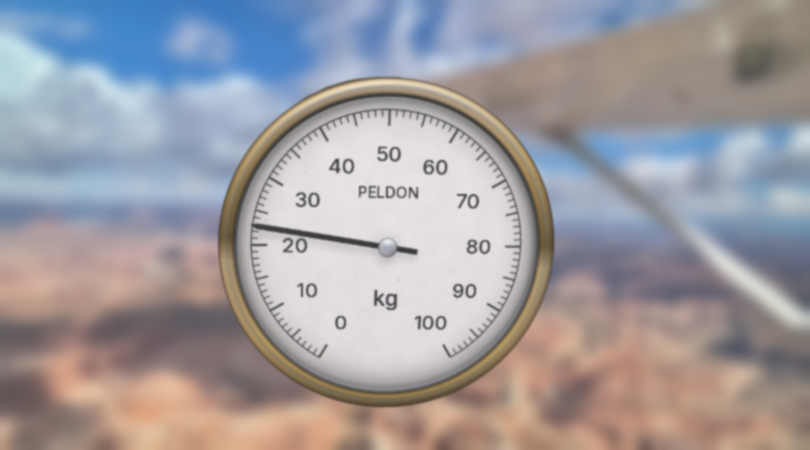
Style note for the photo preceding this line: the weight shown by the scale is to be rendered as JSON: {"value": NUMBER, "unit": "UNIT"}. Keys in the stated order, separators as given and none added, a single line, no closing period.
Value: {"value": 23, "unit": "kg"}
